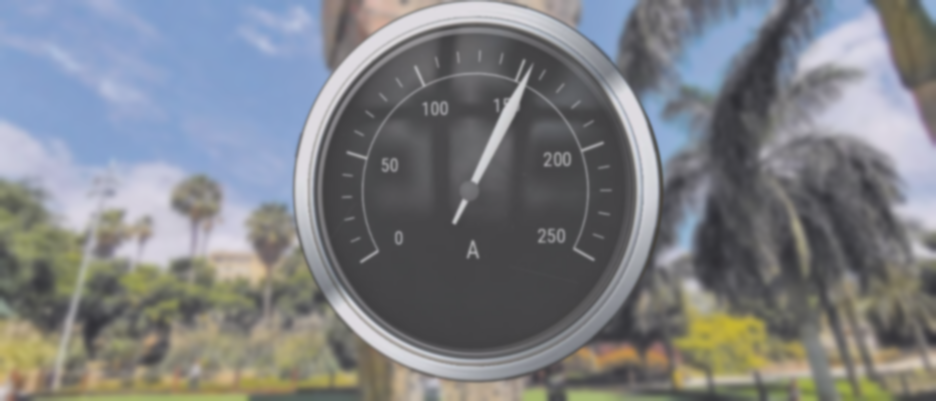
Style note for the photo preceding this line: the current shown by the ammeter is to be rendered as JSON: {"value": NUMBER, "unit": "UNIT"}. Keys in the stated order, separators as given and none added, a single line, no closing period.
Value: {"value": 155, "unit": "A"}
